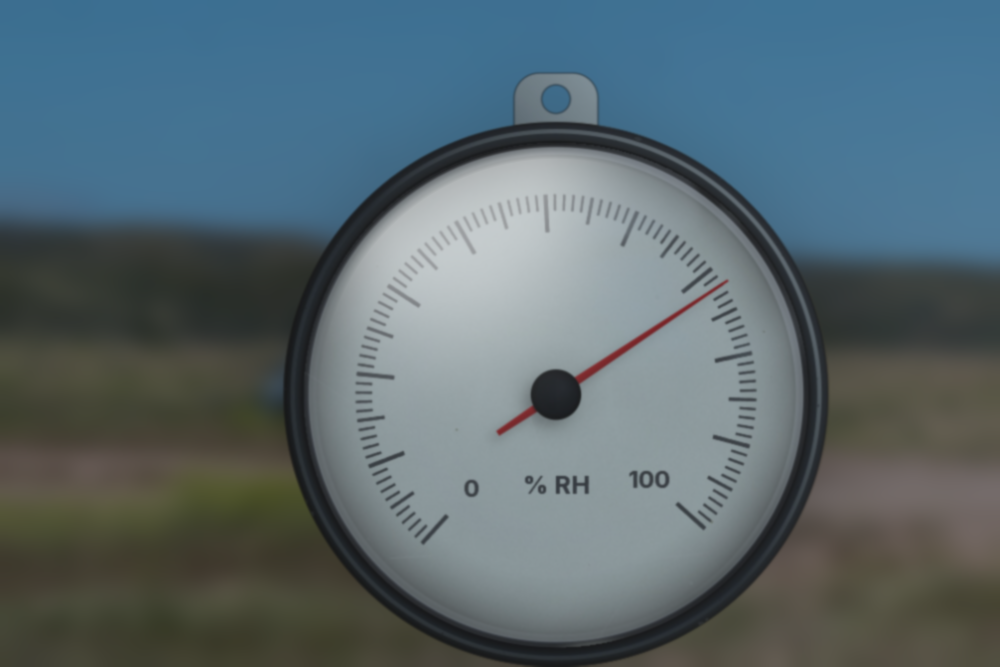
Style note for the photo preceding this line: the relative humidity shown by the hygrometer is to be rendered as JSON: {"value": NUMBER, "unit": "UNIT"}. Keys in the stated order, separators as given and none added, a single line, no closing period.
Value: {"value": 72, "unit": "%"}
